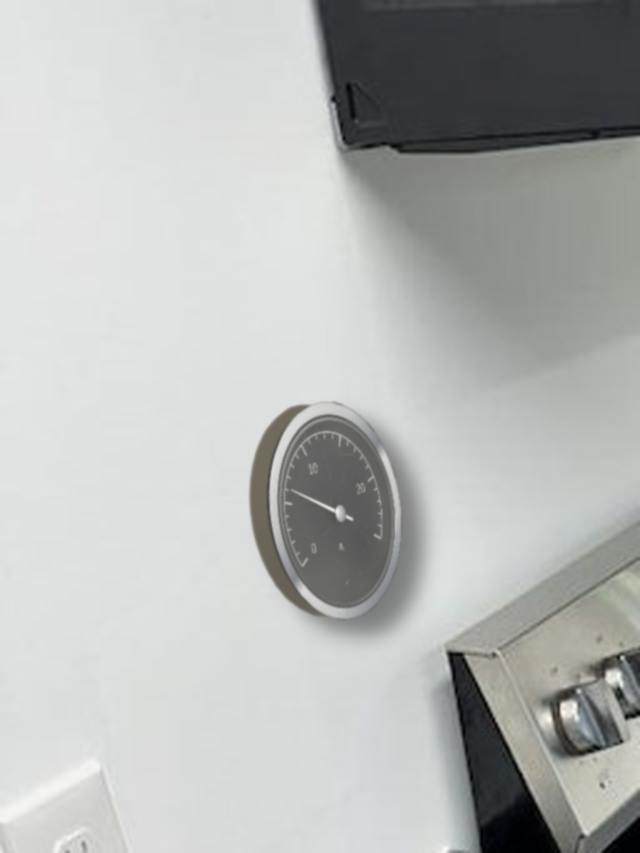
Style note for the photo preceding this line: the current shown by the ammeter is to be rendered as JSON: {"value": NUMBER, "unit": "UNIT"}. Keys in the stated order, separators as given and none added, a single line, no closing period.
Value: {"value": 6, "unit": "A"}
